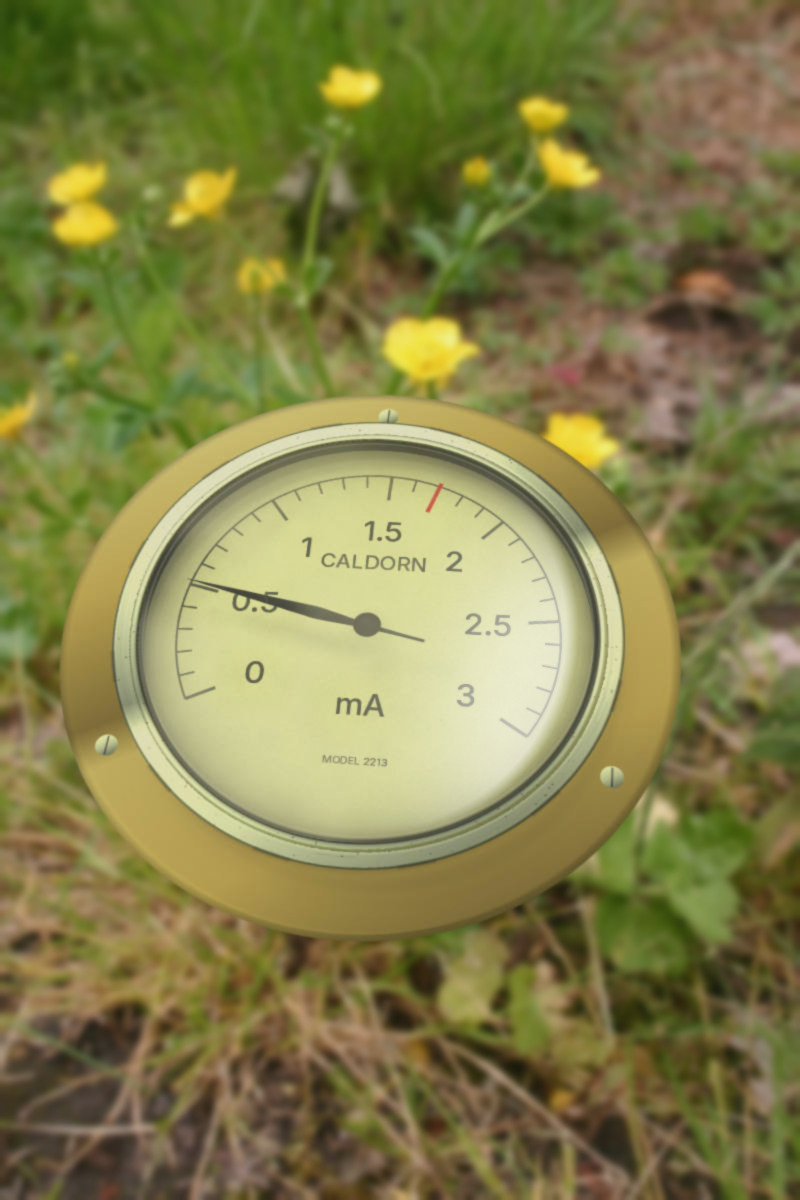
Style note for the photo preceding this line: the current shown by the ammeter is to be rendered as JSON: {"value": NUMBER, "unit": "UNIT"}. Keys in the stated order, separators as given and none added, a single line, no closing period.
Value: {"value": 0.5, "unit": "mA"}
